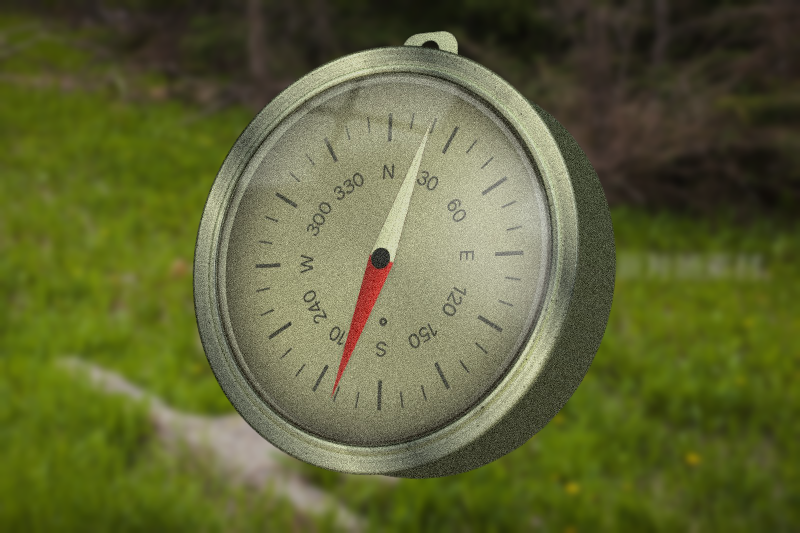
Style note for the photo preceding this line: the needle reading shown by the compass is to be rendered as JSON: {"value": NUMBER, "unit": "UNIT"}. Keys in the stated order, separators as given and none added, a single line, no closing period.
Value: {"value": 200, "unit": "°"}
